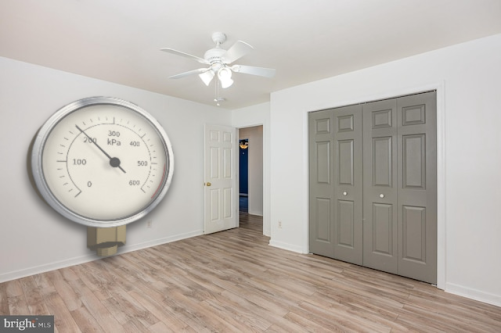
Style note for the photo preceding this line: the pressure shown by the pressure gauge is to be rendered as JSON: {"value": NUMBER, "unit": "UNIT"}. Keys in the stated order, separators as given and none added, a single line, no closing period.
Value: {"value": 200, "unit": "kPa"}
